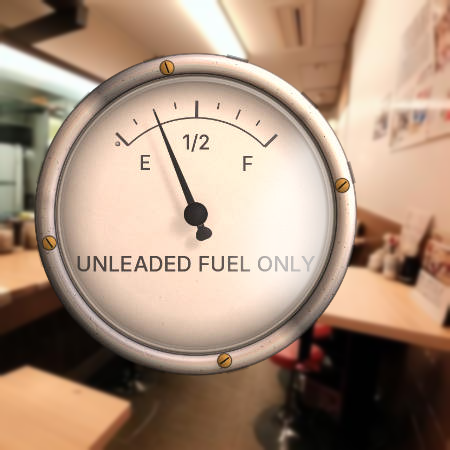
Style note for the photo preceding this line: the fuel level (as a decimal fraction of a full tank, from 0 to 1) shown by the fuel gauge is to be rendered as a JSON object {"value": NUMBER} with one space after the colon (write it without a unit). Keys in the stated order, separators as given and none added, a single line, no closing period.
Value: {"value": 0.25}
